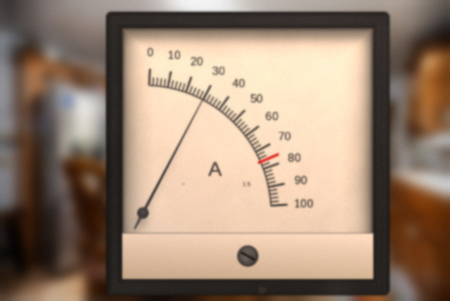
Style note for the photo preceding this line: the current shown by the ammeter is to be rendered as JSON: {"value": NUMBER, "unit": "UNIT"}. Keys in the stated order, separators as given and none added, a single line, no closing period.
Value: {"value": 30, "unit": "A"}
